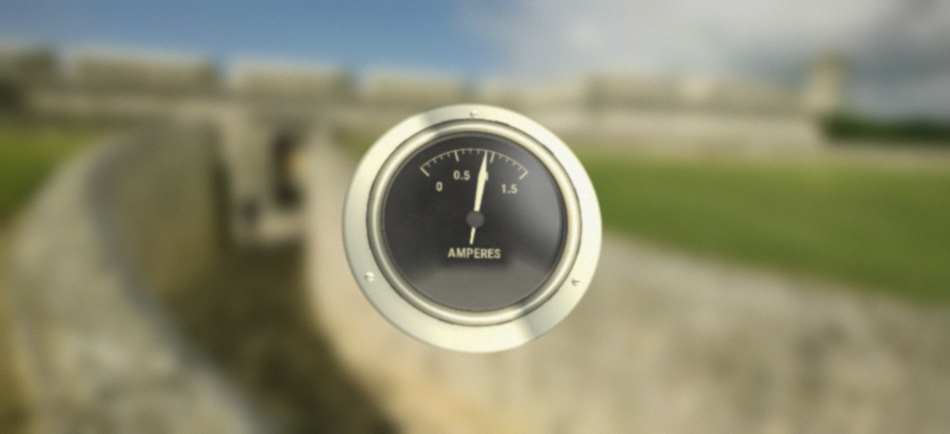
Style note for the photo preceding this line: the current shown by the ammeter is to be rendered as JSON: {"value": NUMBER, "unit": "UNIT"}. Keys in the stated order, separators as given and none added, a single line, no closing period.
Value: {"value": 0.9, "unit": "A"}
